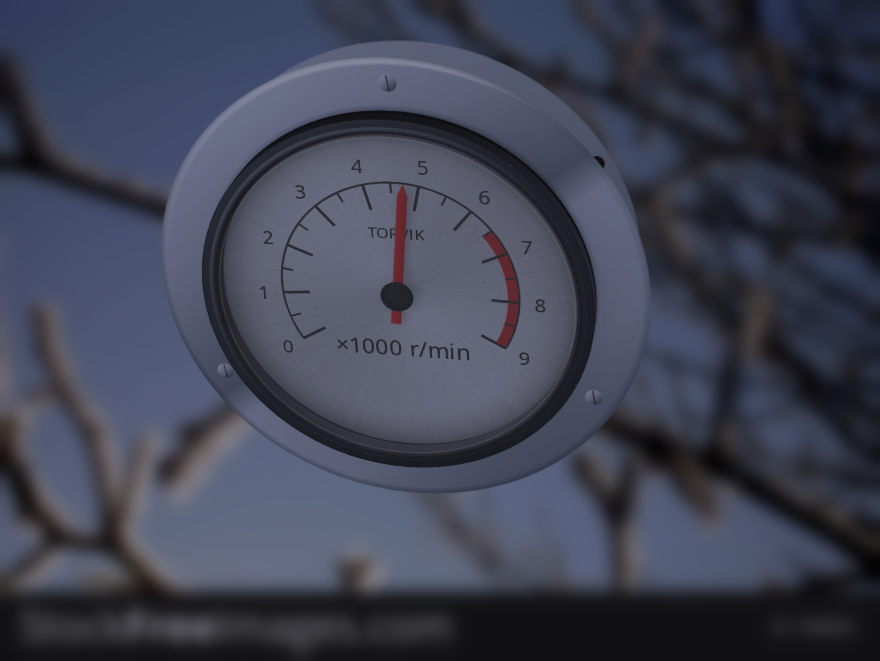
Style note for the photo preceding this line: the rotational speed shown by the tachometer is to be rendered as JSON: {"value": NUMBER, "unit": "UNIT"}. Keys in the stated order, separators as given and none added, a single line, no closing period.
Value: {"value": 4750, "unit": "rpm"}
